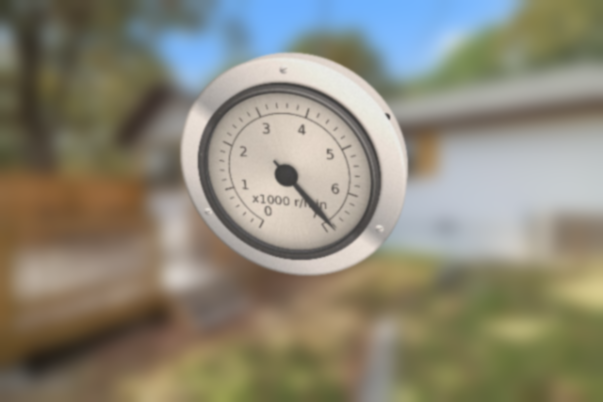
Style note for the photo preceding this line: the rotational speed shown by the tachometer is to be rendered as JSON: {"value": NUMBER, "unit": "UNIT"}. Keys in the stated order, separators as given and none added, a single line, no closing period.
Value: {"value": 6800, "unit": "rpm"}
